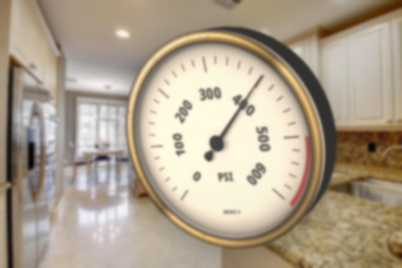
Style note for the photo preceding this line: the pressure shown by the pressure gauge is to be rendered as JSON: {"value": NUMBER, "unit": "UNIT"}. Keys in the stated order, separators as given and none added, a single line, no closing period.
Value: {"value": 400, "unit": "psi"}
